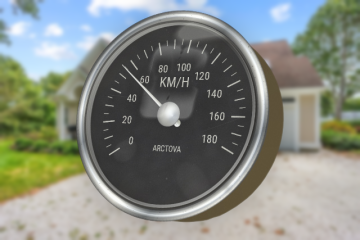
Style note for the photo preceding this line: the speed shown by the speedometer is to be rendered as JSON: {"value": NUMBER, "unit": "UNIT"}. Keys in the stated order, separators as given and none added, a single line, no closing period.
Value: {"value": 55, "unit": "km/h"}
